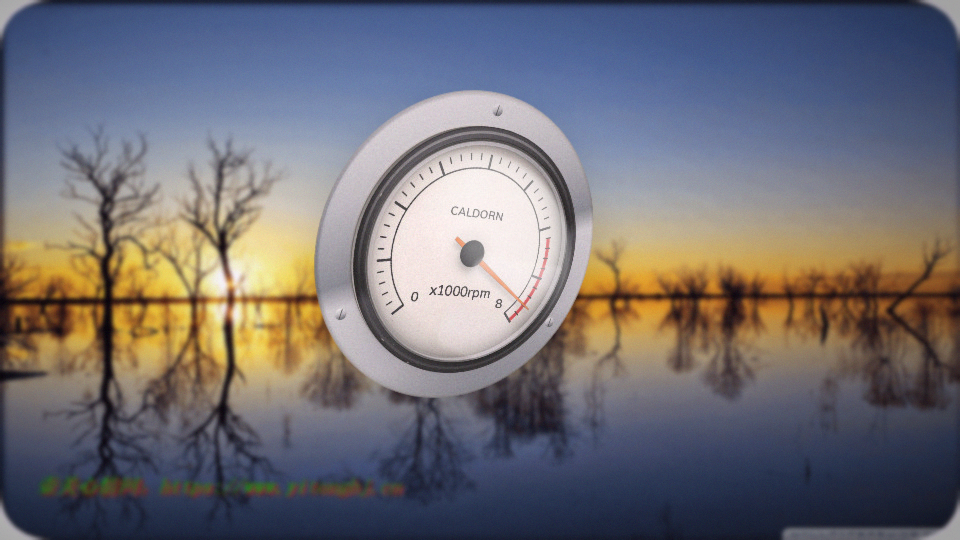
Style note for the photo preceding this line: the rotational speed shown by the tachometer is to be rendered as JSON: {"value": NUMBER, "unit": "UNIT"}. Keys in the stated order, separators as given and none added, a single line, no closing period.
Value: {"value": 7600, "unit": "rpm"}
